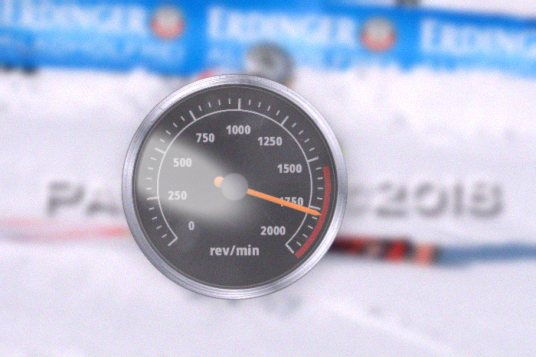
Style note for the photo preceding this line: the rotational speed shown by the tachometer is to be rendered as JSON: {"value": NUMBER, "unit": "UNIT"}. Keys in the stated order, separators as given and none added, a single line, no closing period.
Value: {"value": 1775, "unit": "rpm"}
